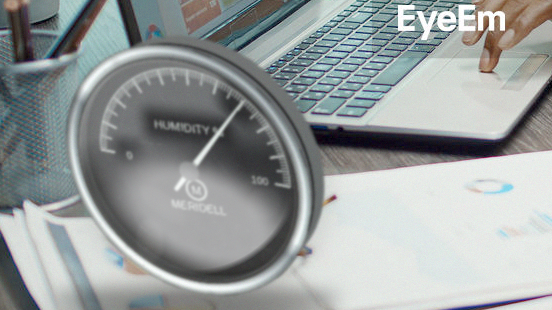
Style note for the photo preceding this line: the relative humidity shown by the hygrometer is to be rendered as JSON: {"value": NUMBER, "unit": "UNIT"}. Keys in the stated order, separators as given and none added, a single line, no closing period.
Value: {"value": 70, "unit": "%"}
